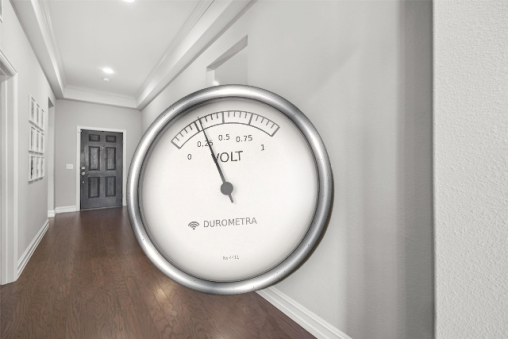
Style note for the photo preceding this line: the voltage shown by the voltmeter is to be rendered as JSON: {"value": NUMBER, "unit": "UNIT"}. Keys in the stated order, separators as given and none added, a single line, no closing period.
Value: {"value": 0.3, "unit": "V"}
